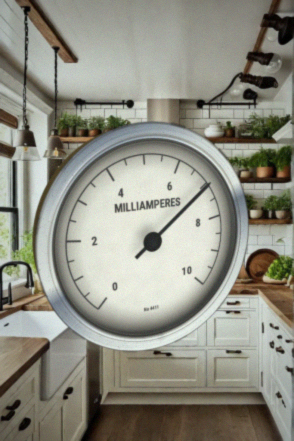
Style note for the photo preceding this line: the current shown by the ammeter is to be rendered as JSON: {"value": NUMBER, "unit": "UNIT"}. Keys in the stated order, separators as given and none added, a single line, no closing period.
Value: {"value": 7, "unit": "mA"}
